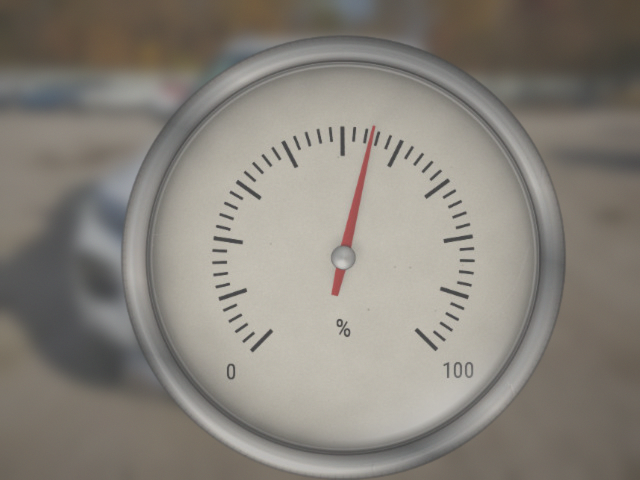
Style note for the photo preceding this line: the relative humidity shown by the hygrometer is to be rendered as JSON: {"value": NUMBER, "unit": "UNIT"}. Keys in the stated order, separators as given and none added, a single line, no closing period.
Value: {"value": 55, "unit": "%"}
